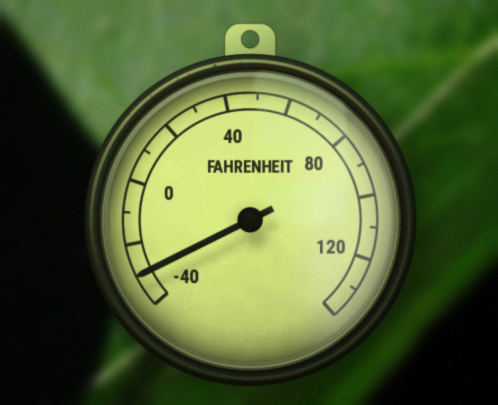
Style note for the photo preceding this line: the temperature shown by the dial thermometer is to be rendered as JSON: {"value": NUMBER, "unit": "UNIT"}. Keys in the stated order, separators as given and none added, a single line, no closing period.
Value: {"value": -30, "unit": "°F"}
